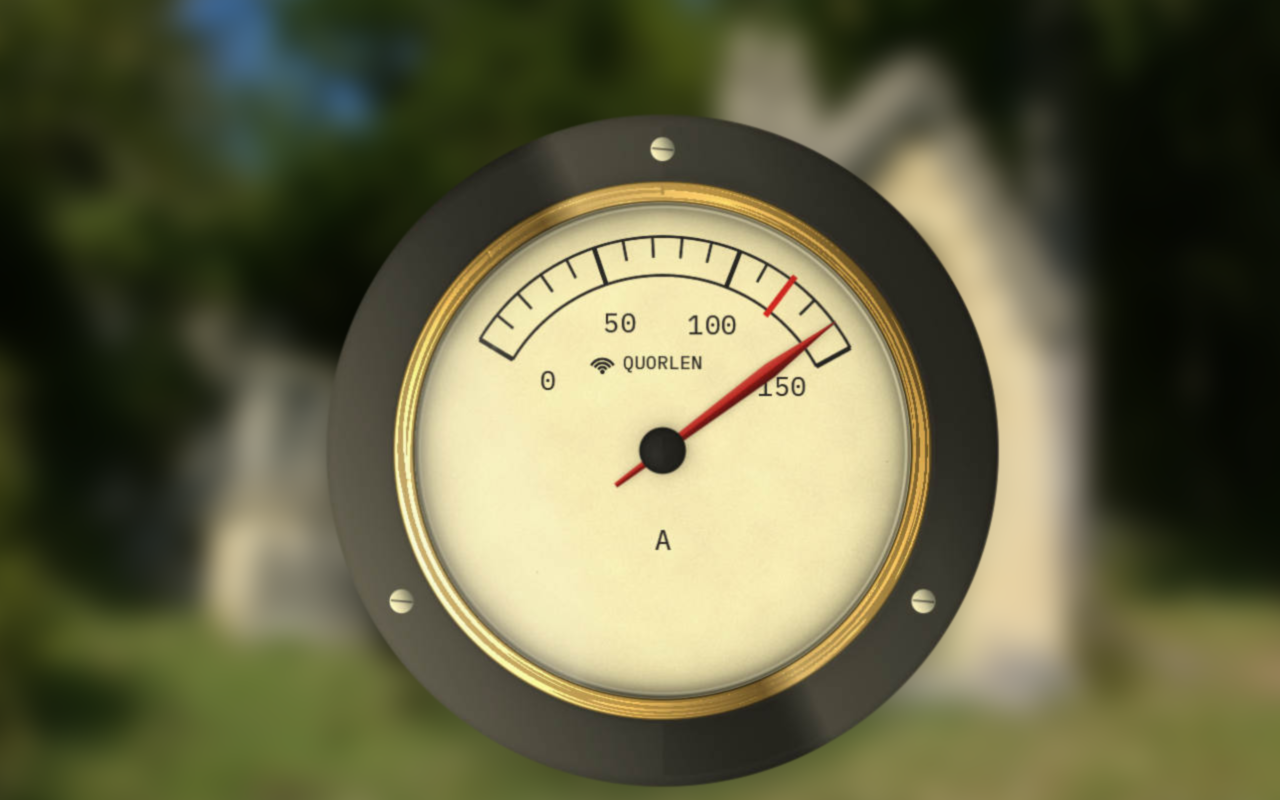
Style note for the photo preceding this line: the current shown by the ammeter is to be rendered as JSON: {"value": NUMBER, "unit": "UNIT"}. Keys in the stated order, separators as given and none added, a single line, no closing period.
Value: {"value": 140, "unit": "A"}
